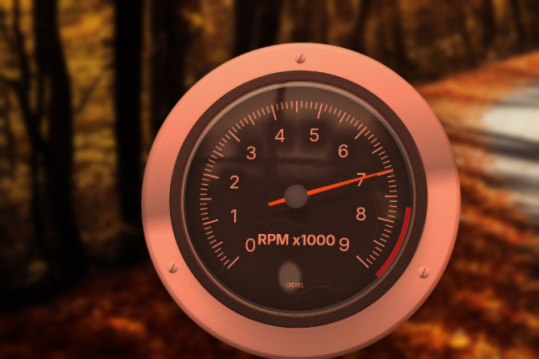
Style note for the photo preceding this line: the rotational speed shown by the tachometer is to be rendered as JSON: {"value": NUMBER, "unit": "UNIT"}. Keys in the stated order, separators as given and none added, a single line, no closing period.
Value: {"value": 7000, "unit": "rpm"}
